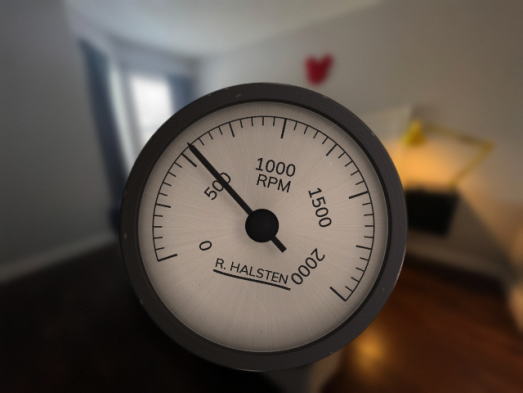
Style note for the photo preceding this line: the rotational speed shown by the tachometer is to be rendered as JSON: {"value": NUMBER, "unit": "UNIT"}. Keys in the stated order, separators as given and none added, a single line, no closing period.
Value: {"value": 550, "unit": "rpm"}
